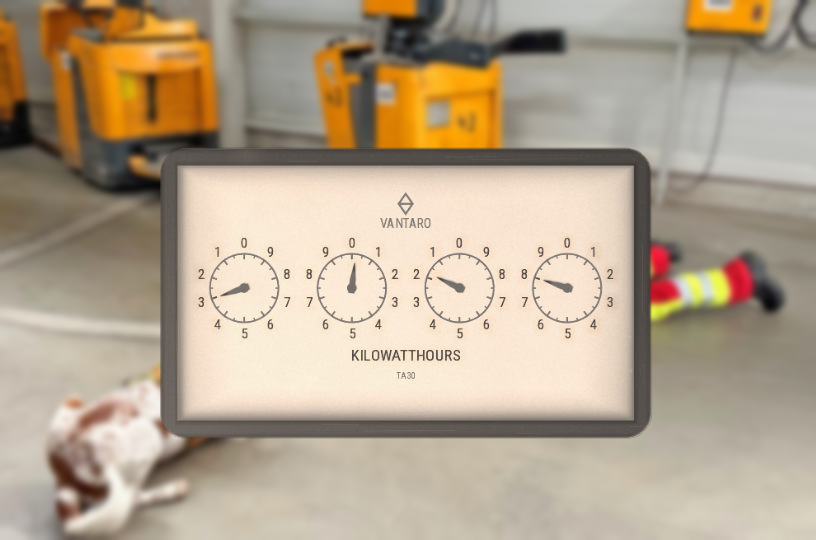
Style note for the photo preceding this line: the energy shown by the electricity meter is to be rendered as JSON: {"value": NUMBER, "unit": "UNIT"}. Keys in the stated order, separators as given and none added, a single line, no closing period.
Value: {"value": 3018, "unit": "kWh"}
